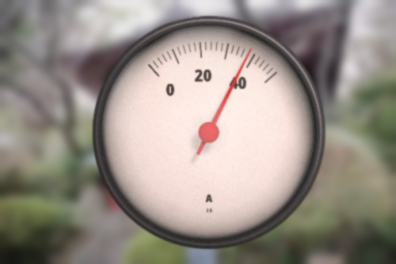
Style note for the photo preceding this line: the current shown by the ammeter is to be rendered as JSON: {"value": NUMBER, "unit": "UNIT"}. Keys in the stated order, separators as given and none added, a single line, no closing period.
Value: {"value": 38, "unit": "A"}
